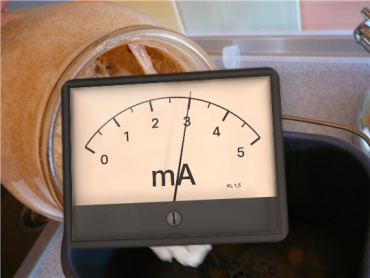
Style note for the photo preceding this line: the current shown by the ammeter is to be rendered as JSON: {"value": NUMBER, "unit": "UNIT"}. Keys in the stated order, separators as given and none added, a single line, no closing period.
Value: {"value": 3, "unit": "mA"}
